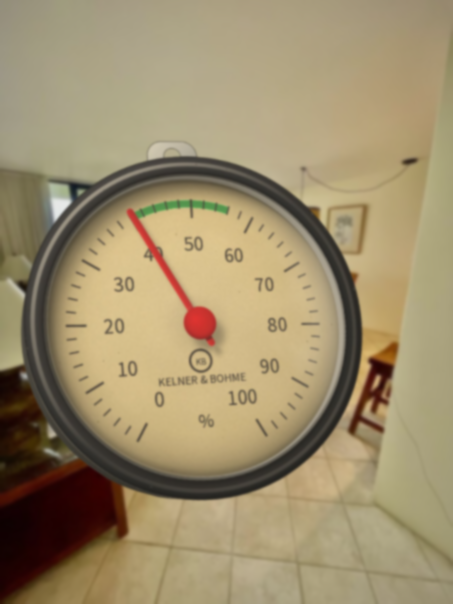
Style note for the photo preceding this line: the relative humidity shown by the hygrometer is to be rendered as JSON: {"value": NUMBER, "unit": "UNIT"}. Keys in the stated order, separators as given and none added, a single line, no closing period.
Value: {"value": 40, "unit": "%"}
